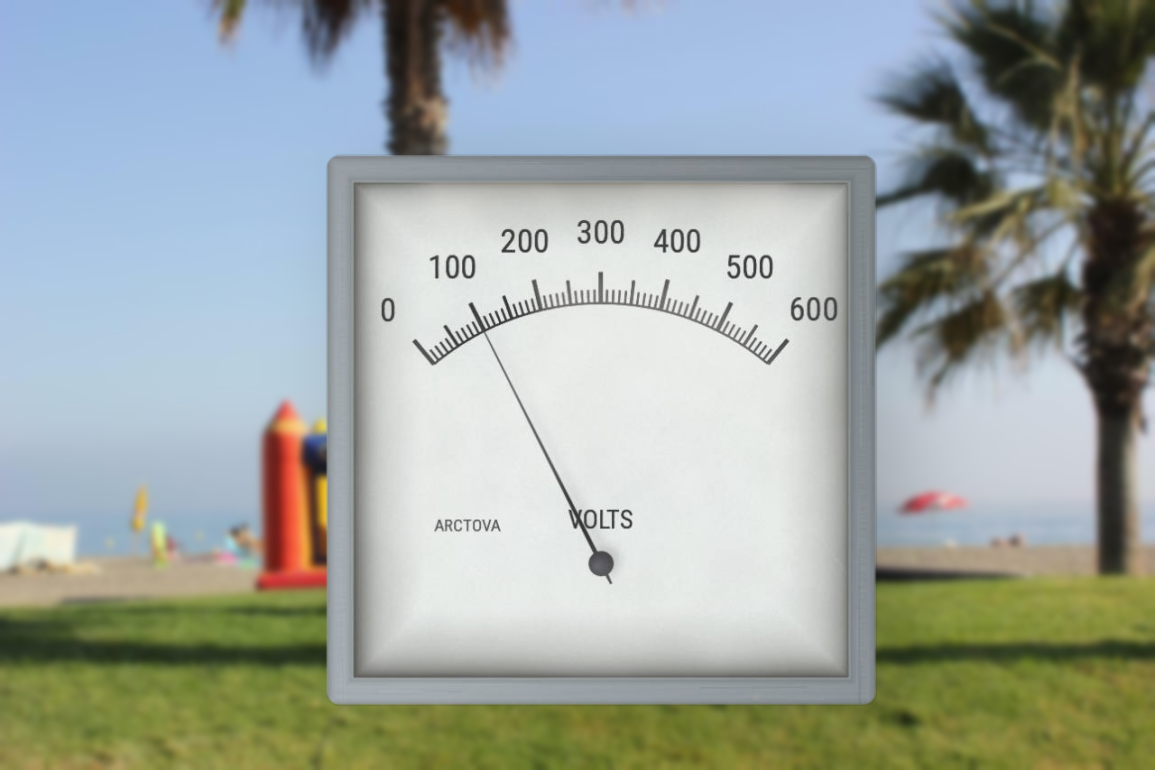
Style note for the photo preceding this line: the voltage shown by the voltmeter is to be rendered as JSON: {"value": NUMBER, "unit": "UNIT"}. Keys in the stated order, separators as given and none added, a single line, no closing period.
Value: {"value": 100, "unit": "V"}
